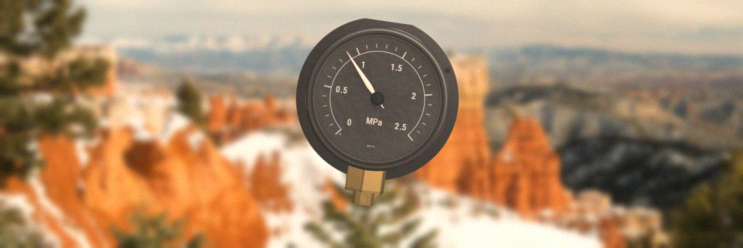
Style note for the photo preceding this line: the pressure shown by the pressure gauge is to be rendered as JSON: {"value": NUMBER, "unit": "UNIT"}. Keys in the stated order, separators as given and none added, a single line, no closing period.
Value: {"value": 0.9, "unit": "MPa"}
